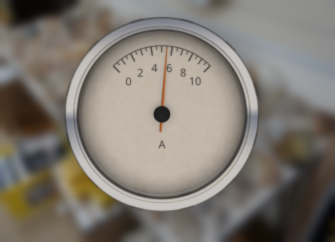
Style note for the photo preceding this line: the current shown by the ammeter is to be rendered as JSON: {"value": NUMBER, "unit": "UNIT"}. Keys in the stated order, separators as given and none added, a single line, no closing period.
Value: {"value": 5.5, "unit": "A"}
